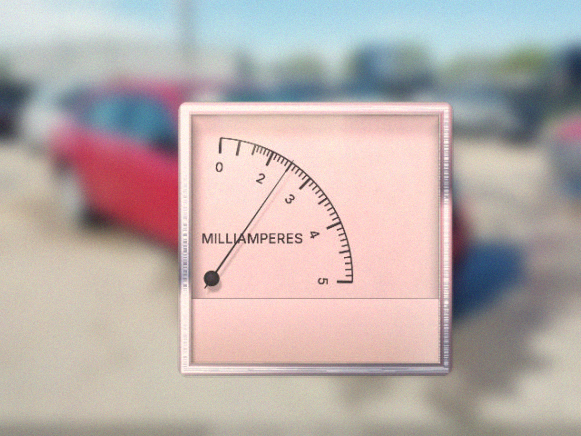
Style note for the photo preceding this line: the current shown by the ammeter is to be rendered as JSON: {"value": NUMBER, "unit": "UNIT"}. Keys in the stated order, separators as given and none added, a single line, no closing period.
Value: {"value": 2.5, "unit": "mA"}
